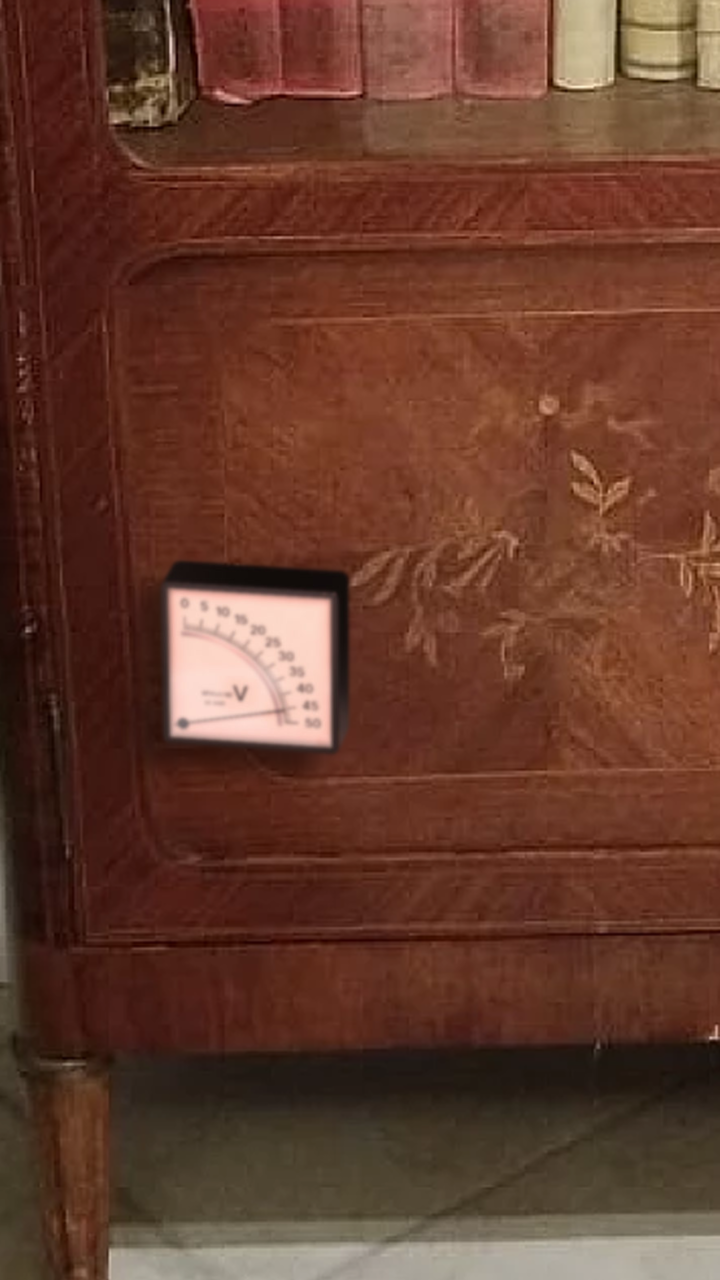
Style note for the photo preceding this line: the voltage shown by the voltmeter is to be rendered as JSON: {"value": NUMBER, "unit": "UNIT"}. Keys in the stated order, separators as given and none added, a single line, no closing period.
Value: {"value": 45, "unit": "V"}
